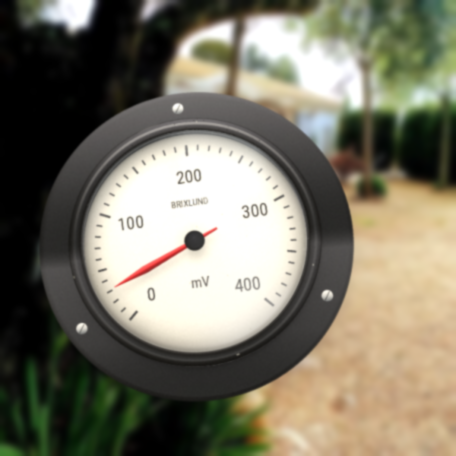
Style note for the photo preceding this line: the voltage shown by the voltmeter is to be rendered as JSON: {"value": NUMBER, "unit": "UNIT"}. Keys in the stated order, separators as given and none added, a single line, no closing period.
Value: {"value": 30, "unit": "mV"}
